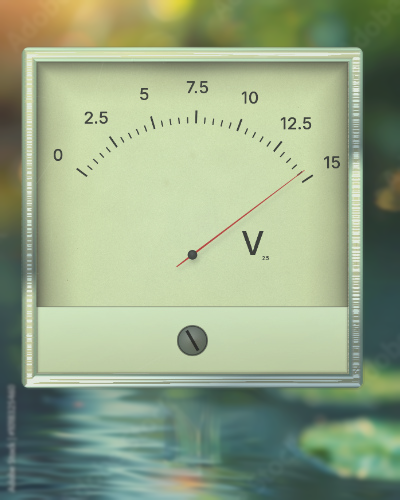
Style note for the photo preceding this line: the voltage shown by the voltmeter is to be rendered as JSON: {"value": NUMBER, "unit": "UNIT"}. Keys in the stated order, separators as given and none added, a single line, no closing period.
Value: {"value": 14.5, "unit": "V"}
